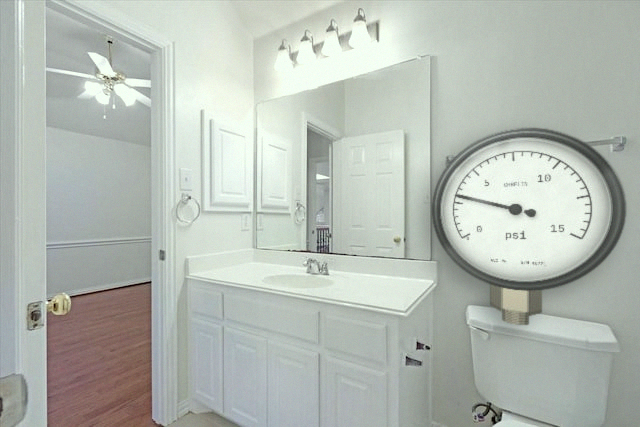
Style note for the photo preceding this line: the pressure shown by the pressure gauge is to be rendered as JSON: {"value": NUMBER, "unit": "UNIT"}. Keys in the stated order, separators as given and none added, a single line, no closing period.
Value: {"value": 3, "unit": "psi"}
